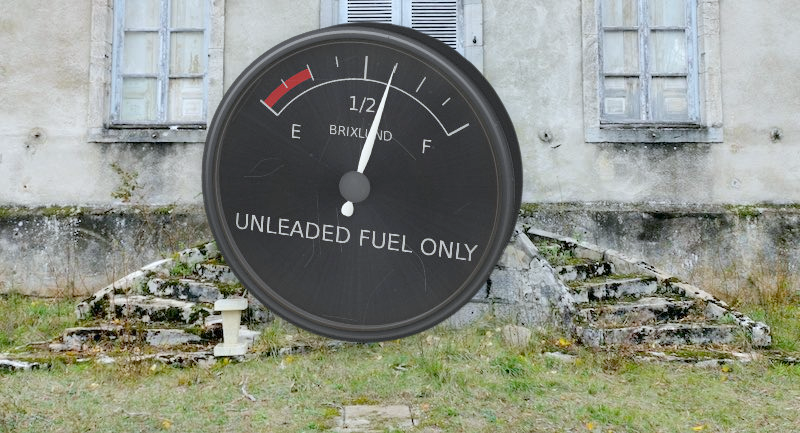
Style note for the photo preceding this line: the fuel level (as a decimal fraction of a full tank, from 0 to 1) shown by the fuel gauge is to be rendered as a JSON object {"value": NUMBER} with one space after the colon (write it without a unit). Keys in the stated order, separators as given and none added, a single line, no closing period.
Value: {"value": 0.625}
